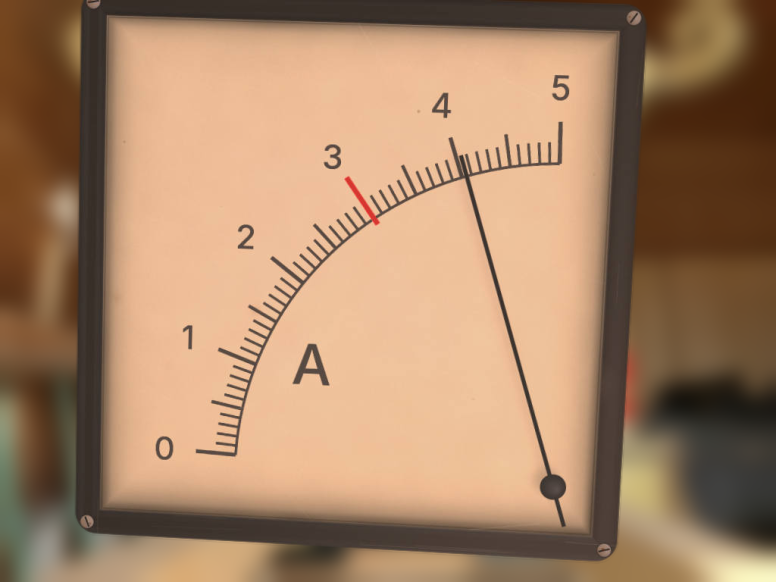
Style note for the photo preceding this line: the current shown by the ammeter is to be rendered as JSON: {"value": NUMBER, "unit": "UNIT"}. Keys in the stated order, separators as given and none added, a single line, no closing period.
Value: {"value": 4.05, "unit": "A"}
